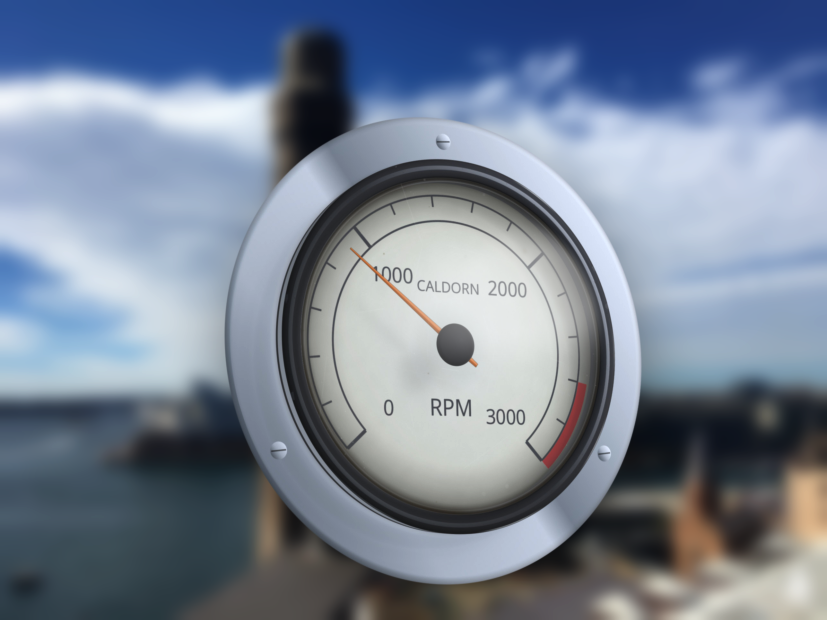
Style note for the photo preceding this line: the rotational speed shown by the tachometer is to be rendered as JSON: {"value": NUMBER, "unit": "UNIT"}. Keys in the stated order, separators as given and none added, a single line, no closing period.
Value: {"value": 900, "unit": "rpm"}
